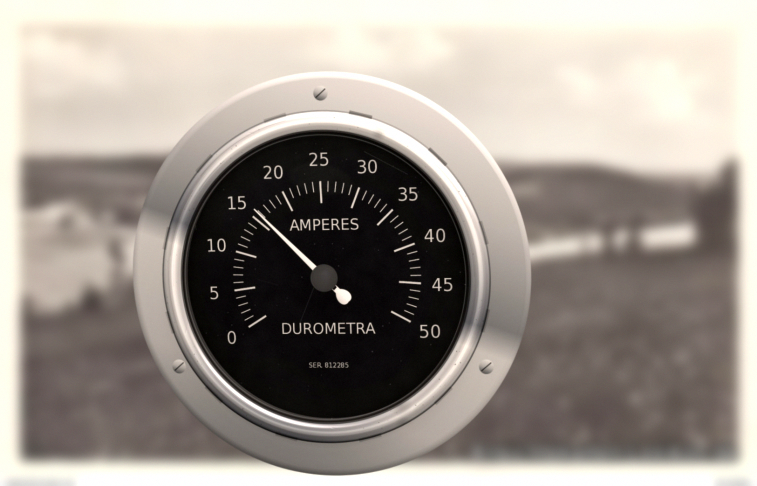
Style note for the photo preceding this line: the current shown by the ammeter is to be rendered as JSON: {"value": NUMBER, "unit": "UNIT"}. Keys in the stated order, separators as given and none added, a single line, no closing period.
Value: {"value": 16, "unit": "A"}
